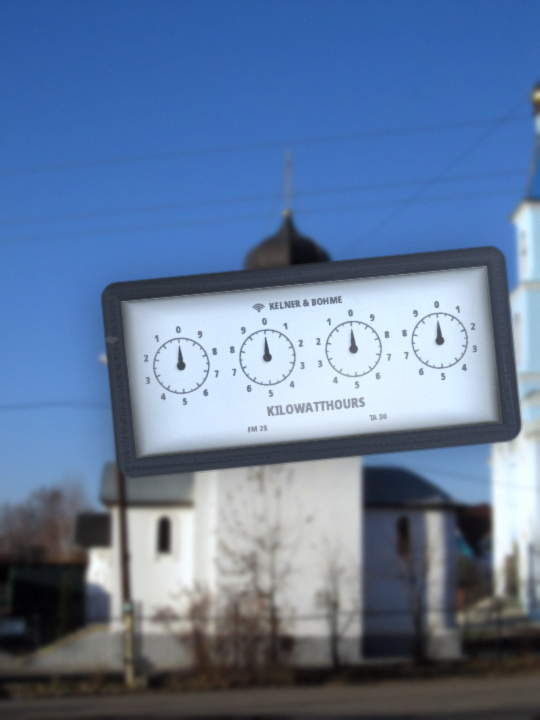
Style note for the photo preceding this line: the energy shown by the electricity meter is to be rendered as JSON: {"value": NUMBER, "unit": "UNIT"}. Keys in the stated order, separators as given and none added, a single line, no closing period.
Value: {"value": 0, "unit": "kWh"}
